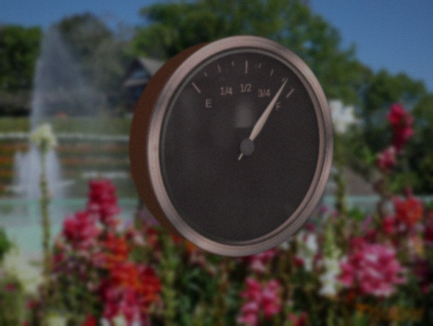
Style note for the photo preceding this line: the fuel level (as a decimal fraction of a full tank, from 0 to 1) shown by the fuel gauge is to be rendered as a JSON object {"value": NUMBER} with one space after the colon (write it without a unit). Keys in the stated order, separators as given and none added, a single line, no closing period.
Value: {"value": 0.875}
